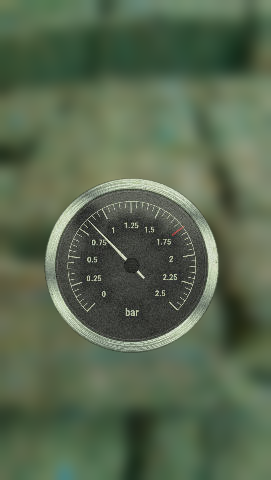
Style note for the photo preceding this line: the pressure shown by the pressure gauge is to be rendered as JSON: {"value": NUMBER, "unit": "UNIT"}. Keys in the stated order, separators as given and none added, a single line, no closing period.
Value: {"value": 0.85, "unit": "bar"}
